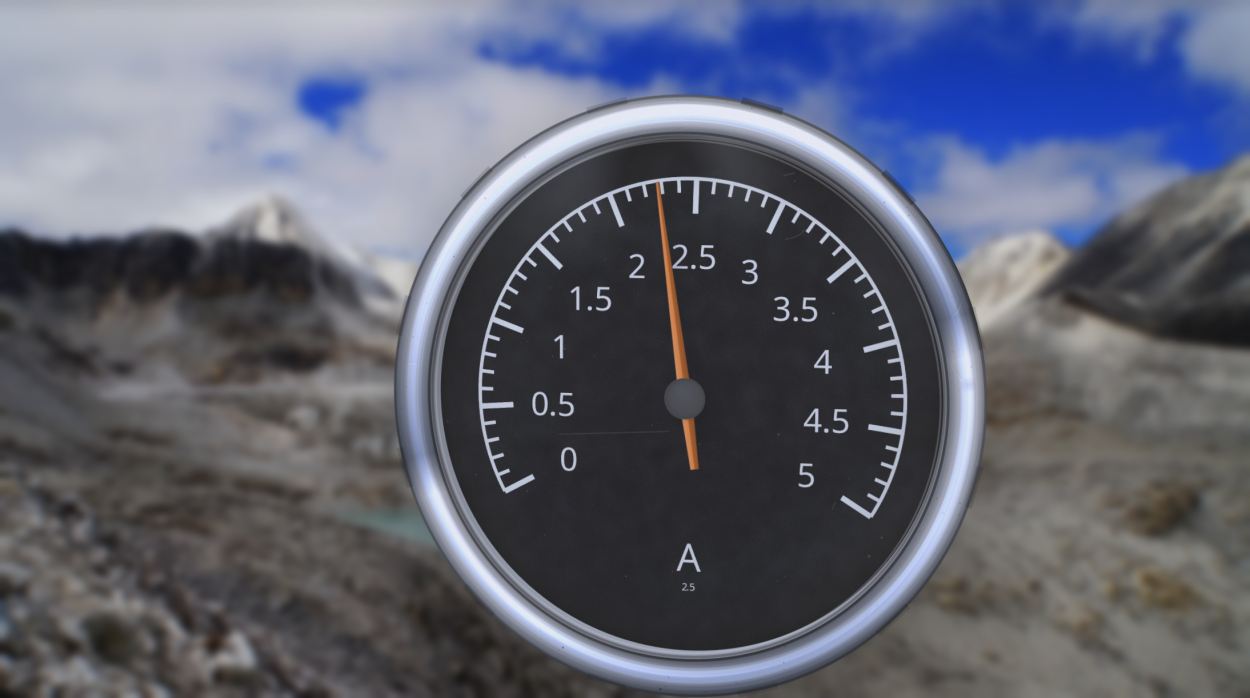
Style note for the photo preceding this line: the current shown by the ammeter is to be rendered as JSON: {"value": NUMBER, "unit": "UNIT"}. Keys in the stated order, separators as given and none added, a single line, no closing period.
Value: {"value": 2.3, "unit": "A"}
